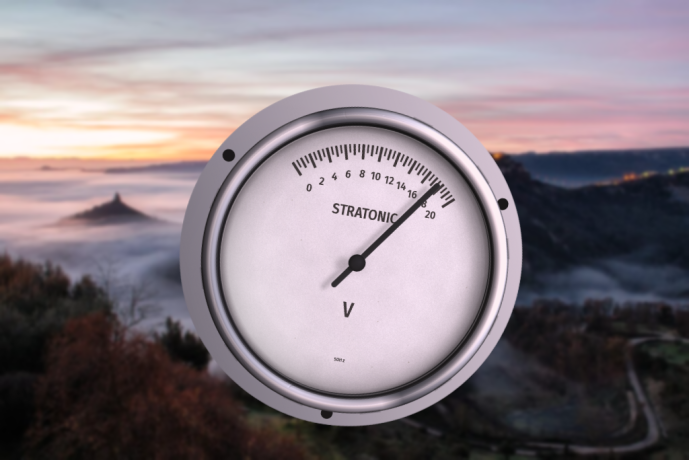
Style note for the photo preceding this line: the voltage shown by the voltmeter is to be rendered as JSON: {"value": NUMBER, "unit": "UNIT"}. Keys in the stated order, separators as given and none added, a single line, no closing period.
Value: {"value": 17.5, "unit": "V"}
